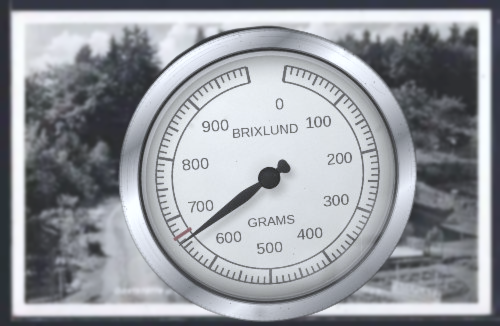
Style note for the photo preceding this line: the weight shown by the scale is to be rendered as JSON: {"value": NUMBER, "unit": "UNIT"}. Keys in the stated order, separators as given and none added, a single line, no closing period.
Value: {"value": 660, "unit": "g"}
